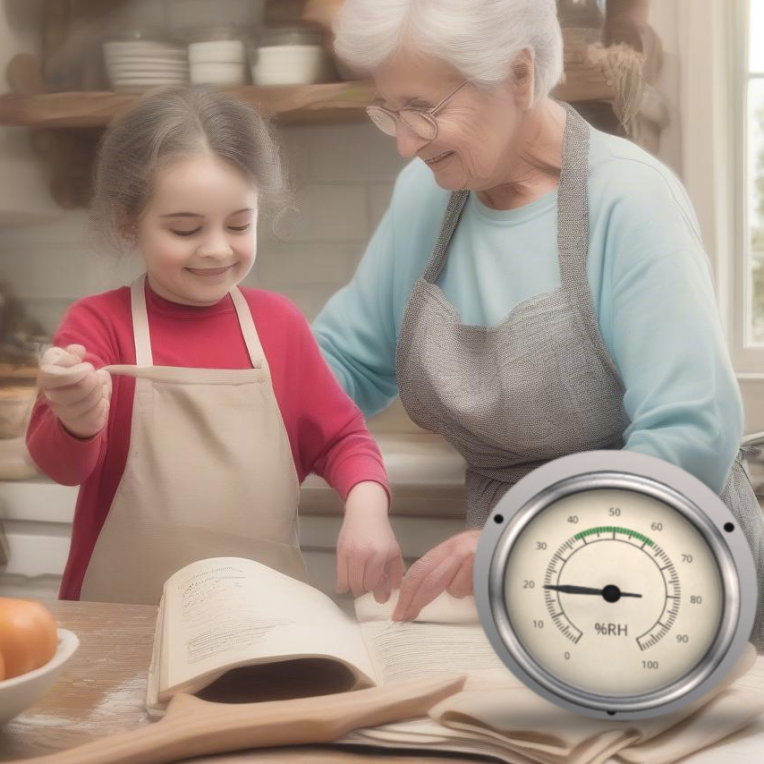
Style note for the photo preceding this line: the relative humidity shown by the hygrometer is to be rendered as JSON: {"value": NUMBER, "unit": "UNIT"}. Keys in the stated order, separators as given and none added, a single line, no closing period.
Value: {"value": 20, "unit": "%"}
